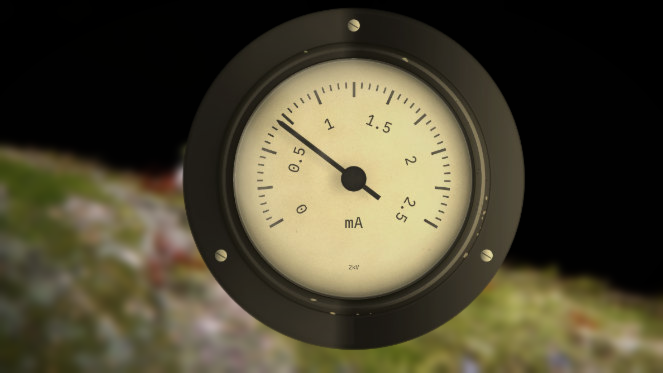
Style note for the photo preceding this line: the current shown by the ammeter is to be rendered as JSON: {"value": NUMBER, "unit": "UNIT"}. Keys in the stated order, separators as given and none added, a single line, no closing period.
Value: {"value": 0.7, "unit": "mA"}
